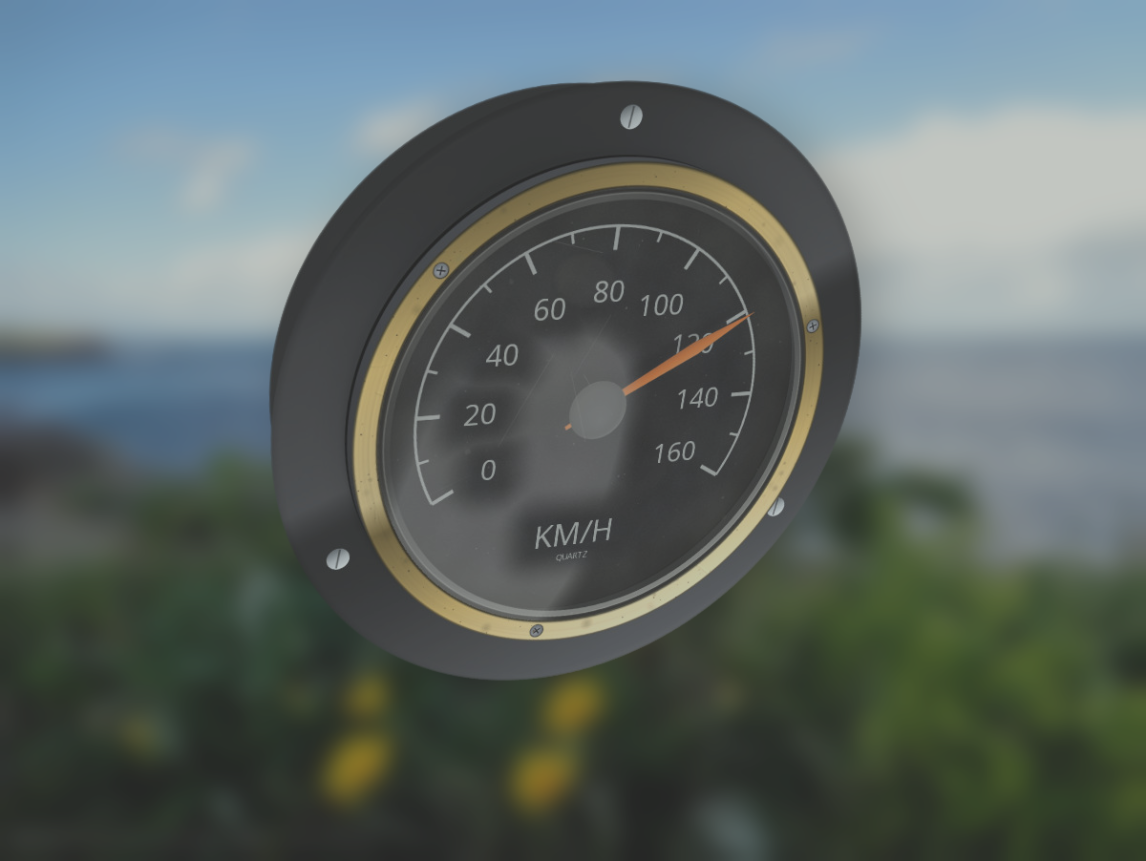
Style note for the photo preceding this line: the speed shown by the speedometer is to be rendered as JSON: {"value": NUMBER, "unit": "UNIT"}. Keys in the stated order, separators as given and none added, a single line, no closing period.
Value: {"value": 120, "unit": "km/h"}
